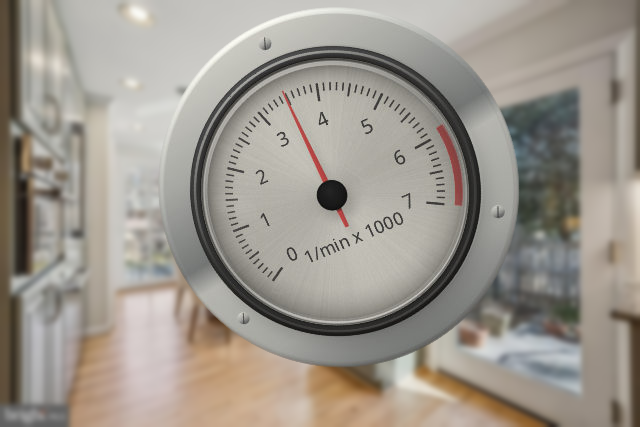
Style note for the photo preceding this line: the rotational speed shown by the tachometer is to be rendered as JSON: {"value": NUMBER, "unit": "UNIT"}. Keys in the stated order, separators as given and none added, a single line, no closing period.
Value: {"value": 3500, "unit": "rpm"}
